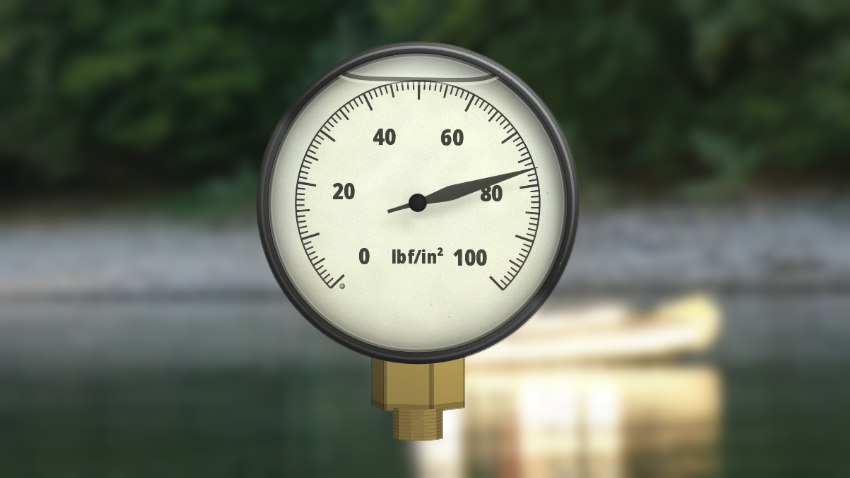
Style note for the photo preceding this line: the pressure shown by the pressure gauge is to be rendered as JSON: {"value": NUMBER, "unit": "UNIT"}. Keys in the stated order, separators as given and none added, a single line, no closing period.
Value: {"value": 77, "unit": "psi"}
